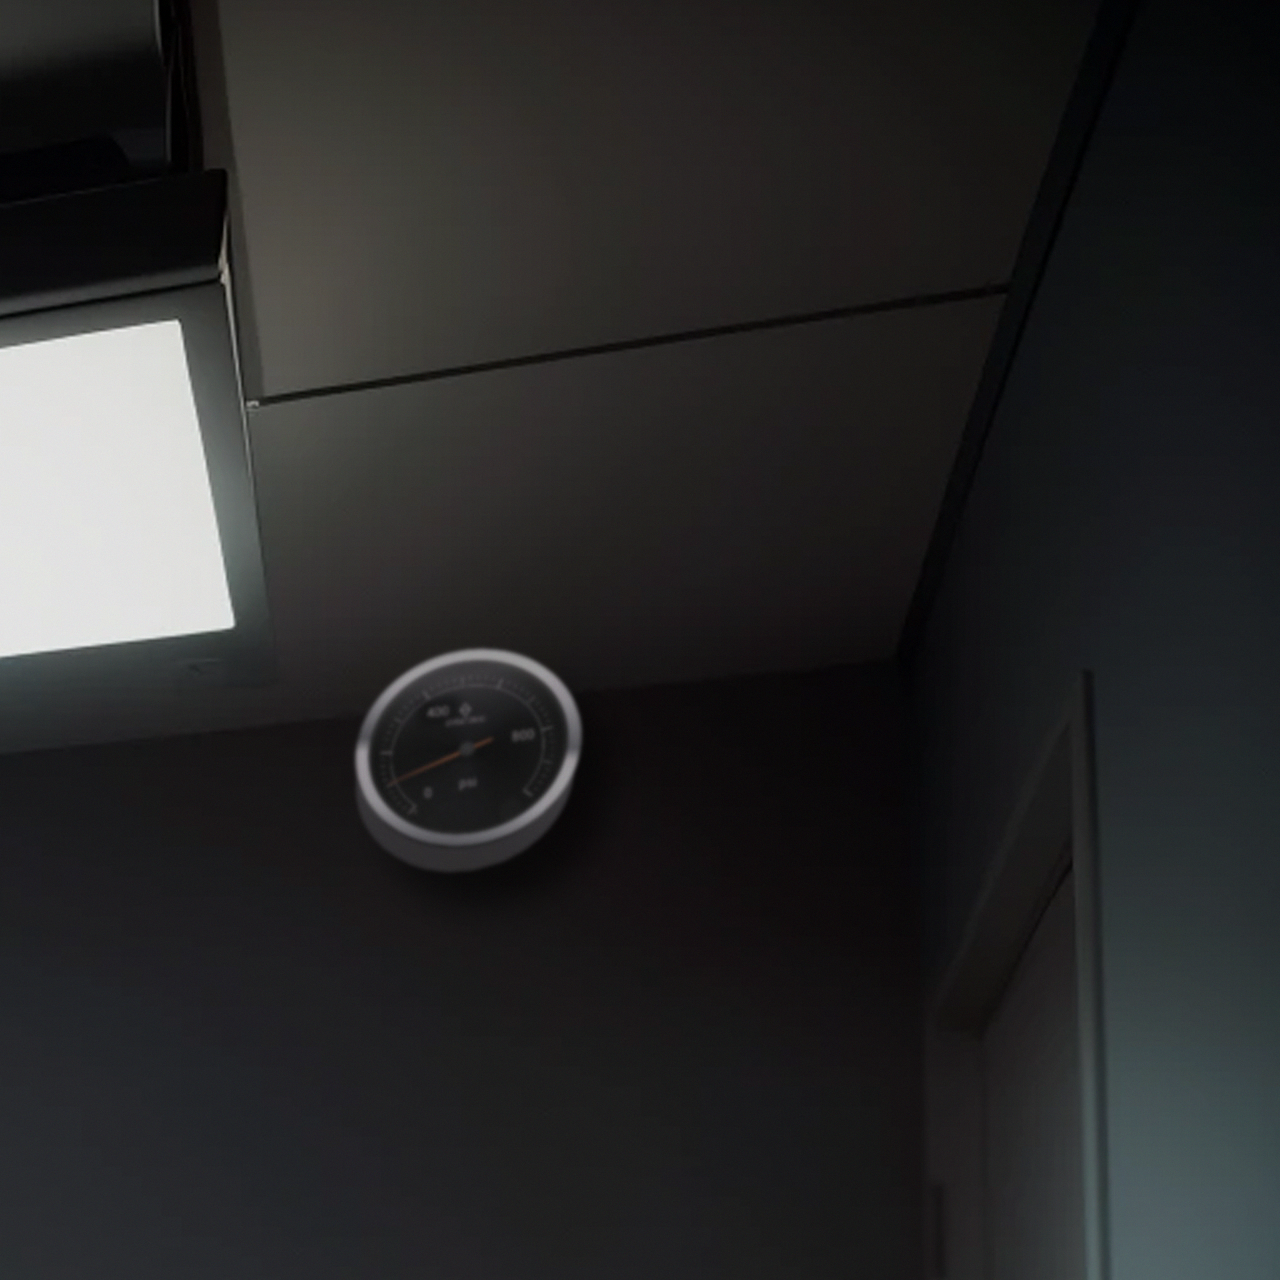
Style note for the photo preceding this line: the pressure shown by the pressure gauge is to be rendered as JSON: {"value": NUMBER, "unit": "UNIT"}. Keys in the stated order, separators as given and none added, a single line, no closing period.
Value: {"value": 100, "unit": "psi"}
